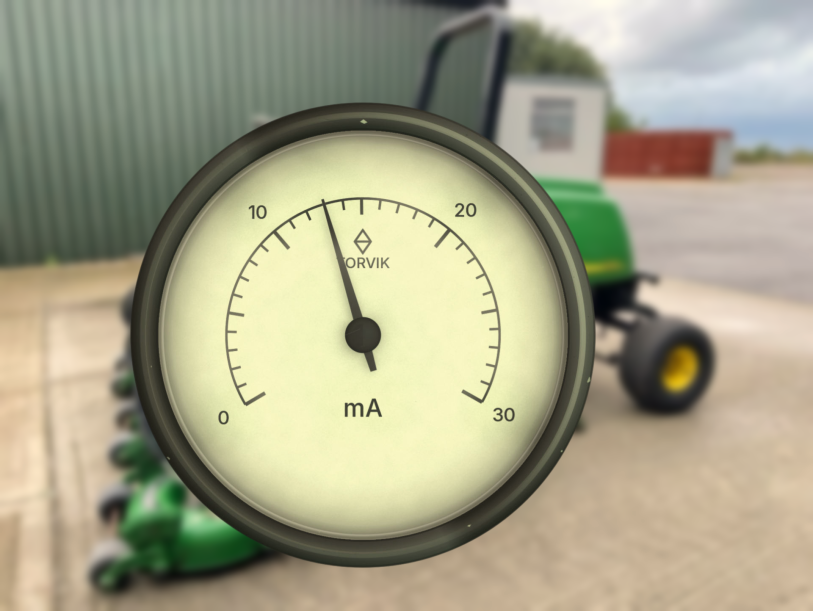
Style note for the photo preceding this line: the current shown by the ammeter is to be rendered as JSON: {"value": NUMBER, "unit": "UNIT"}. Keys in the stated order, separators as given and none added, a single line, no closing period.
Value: {"value": 13, "unit": "mA"}
